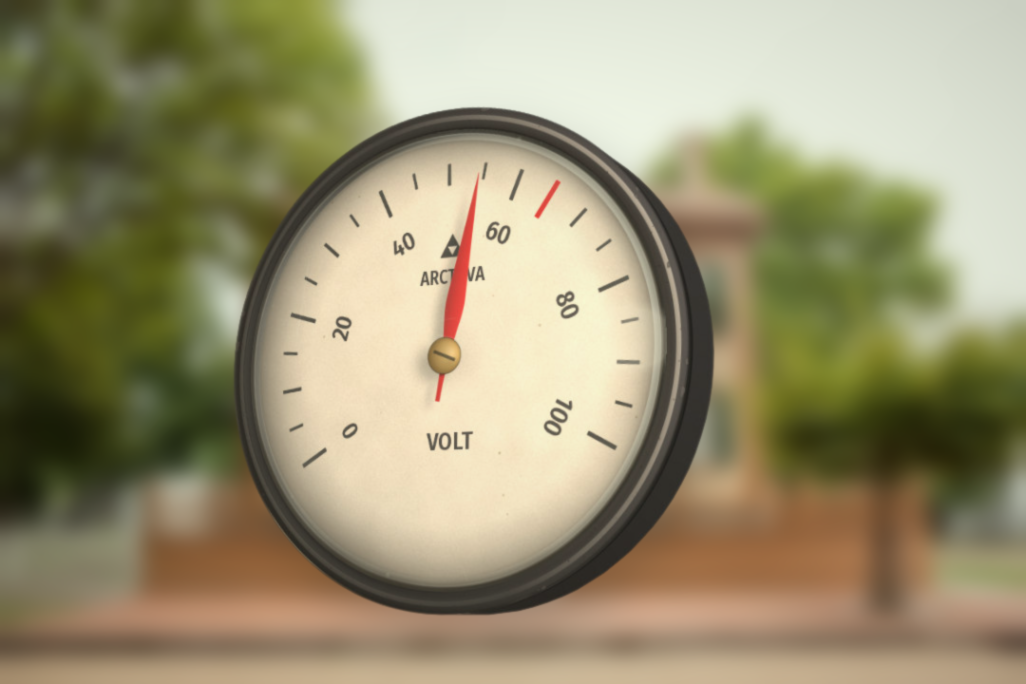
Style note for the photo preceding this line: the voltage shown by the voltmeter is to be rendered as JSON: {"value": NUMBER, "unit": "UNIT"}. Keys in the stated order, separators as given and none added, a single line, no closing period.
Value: {"value": 55, "unit": "V"}
